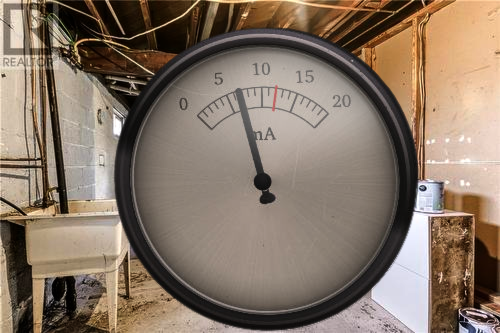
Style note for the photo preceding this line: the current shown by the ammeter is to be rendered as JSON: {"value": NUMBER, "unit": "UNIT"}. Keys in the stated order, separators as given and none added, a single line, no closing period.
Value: {"value": 7, "unit": "mA"}
